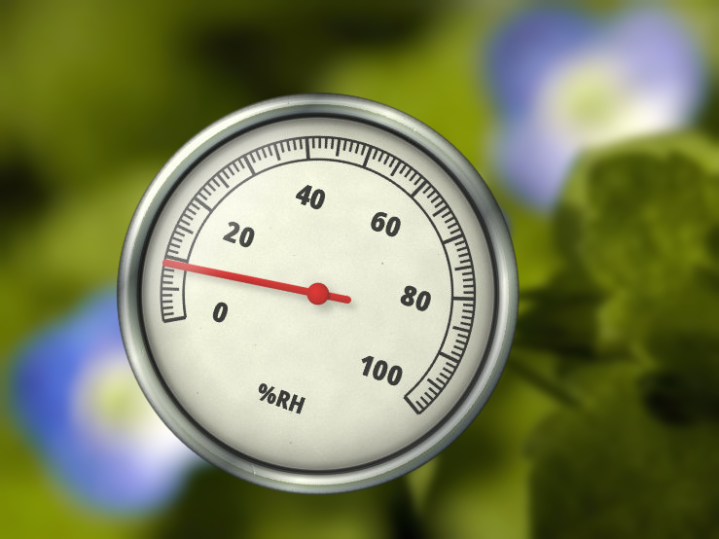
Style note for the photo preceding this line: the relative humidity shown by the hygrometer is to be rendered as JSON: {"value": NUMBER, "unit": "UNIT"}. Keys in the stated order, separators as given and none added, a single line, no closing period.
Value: {"value": 9, "unit": "%"}
